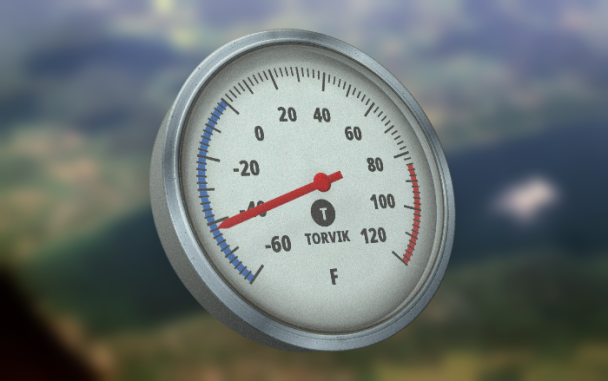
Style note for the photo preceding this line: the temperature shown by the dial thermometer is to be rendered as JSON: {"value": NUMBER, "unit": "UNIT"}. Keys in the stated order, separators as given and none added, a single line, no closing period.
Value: {"value": -42, "unit": "°F"}
